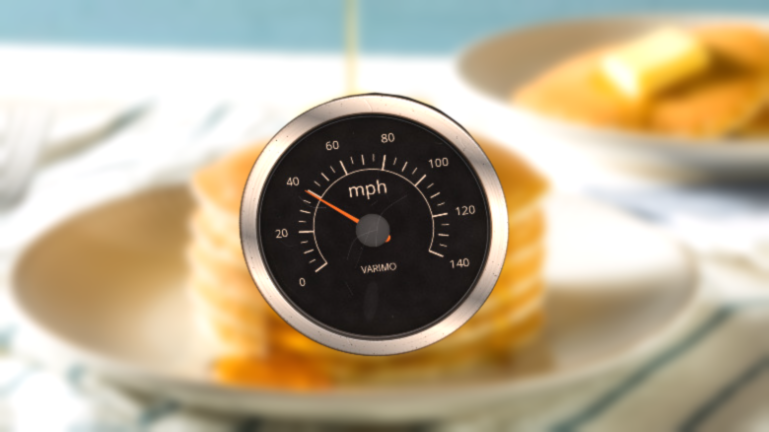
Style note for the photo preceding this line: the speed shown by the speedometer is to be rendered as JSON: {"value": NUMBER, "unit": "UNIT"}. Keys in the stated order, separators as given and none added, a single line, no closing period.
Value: {"value": 40, "unit": "mph"}
